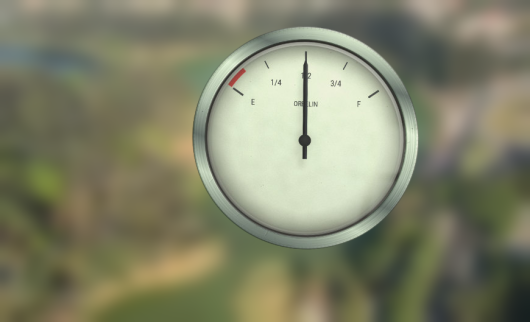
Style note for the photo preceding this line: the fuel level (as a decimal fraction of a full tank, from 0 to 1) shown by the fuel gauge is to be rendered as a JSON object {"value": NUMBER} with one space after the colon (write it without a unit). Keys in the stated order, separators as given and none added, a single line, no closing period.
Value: {"value": 0.5}
